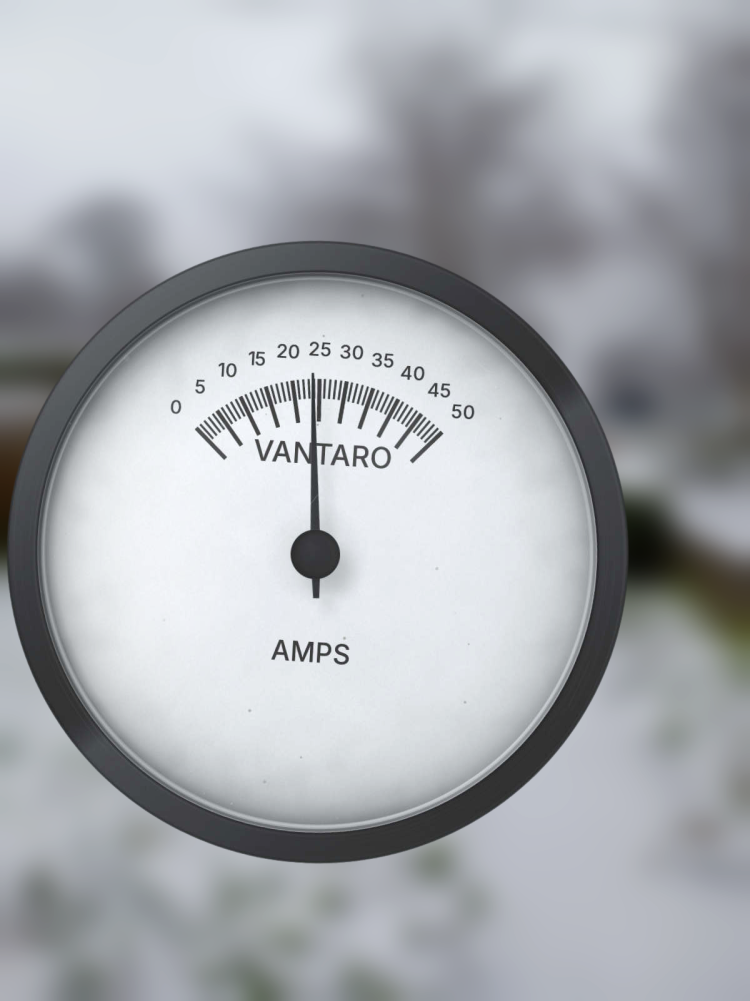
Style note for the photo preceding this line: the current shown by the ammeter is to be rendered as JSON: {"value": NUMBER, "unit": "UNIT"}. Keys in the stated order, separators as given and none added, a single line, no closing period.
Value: {"value": 24, "unit": "A"}
